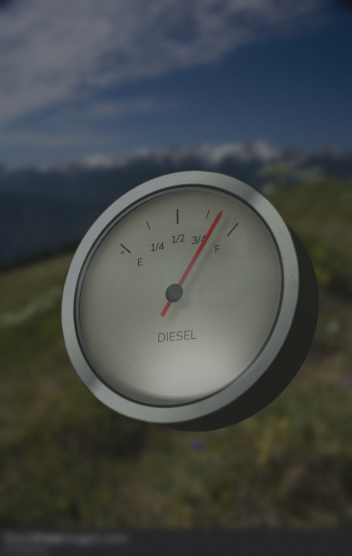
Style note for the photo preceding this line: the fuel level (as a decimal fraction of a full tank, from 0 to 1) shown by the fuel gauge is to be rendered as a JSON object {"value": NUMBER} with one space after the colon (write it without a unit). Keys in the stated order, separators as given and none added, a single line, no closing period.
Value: {"value": 0.875}
